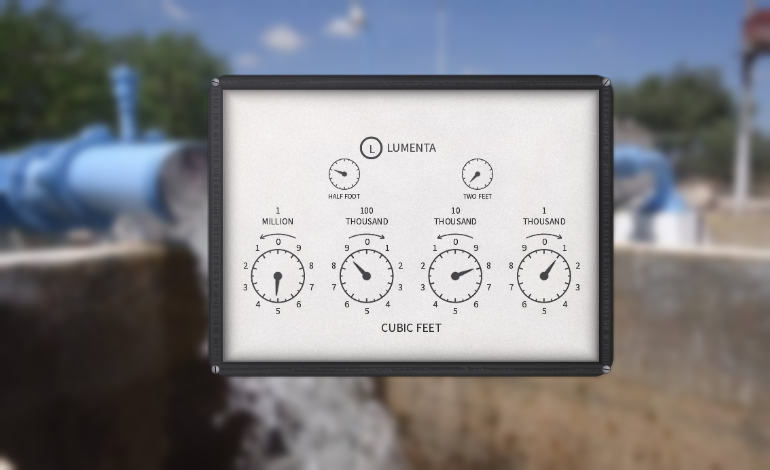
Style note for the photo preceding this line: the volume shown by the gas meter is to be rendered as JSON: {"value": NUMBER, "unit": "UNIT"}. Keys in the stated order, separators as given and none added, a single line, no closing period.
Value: {"value": 488100, "unit": "ft³"}
